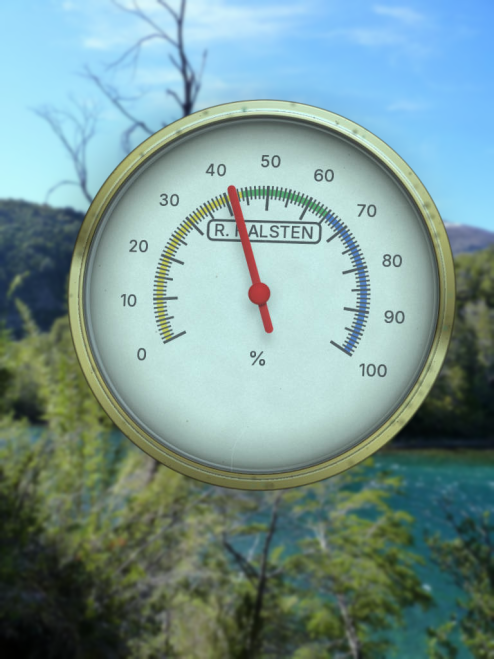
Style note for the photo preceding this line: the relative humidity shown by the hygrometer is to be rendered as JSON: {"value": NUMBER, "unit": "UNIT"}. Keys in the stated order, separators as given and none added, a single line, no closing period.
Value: {"value": 42, "unit": "%"}
